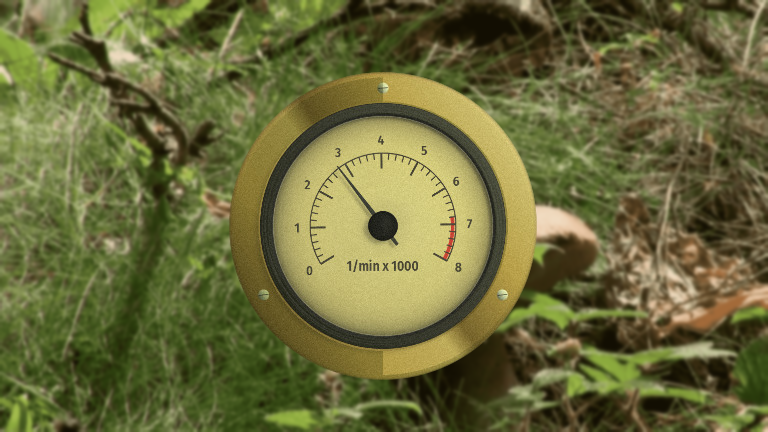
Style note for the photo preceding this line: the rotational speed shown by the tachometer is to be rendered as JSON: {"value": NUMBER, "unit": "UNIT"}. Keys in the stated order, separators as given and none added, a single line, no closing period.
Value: {"value": 2800, "unit": "rpm"}
